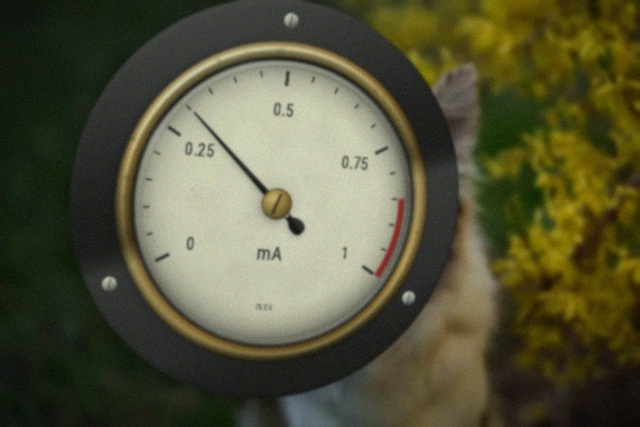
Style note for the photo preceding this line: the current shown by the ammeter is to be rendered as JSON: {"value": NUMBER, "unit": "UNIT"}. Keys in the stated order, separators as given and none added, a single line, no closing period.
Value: {"value": 0.3, "unit": "mA"}
